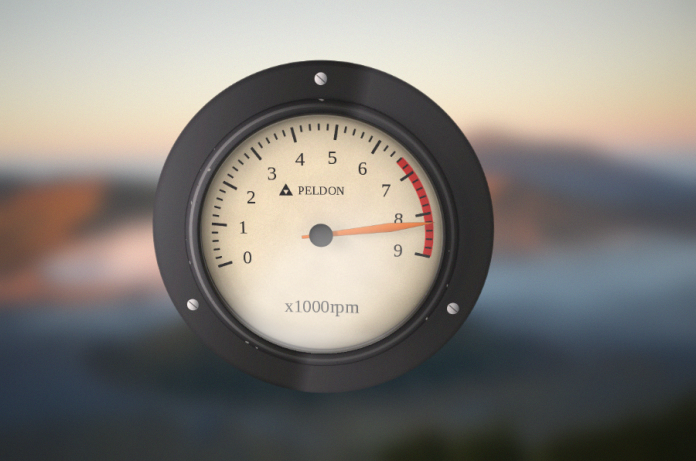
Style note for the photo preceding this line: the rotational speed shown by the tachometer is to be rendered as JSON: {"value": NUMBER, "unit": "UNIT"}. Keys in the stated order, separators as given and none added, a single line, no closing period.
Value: {"value": 8200, "unit": "rpm"}
